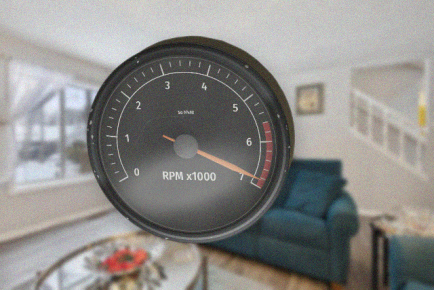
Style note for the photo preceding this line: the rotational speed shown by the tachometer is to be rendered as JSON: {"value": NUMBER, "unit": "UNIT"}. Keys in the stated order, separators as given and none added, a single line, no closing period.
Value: {"value": 6800, "unit": "rpm"}
